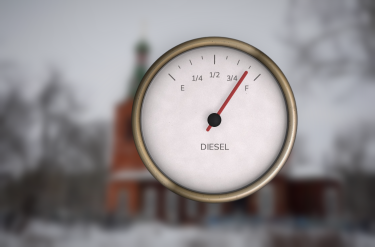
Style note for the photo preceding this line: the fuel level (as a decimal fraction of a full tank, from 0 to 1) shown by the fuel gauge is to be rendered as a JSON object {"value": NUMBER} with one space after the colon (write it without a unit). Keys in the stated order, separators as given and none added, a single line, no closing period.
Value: {"value": 0.875}
